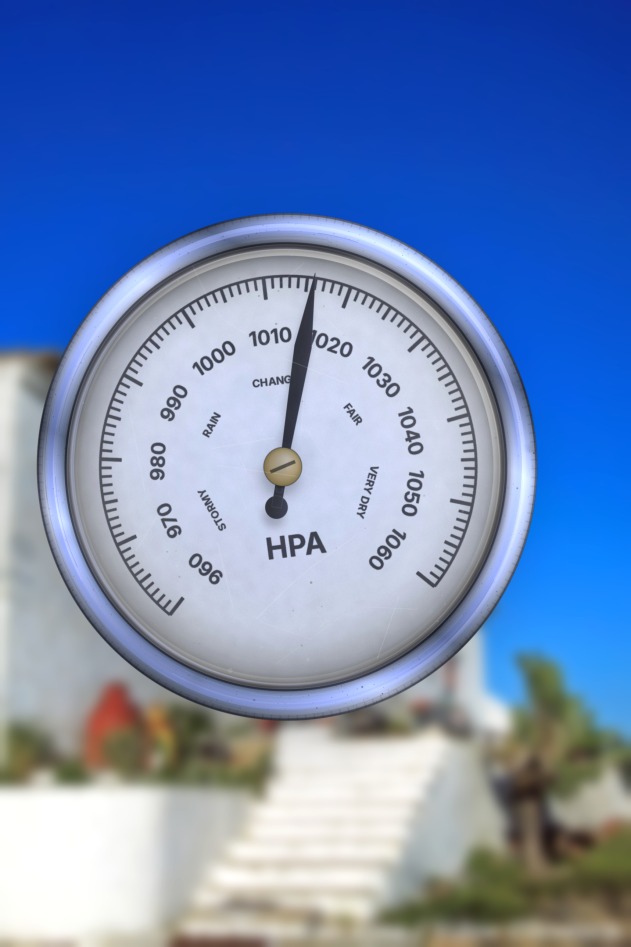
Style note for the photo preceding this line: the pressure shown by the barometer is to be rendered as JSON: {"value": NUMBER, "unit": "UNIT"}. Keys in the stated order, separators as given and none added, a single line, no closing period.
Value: {"value": 1016, "unit": "hPa"}
